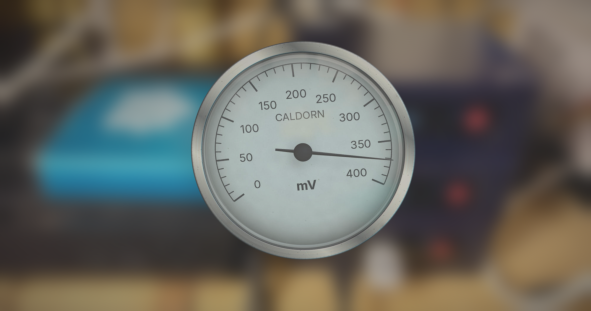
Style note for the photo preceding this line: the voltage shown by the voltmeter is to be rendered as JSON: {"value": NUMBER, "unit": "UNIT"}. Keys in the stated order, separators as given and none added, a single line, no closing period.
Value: {"value": 370, "unit": "mV"}
